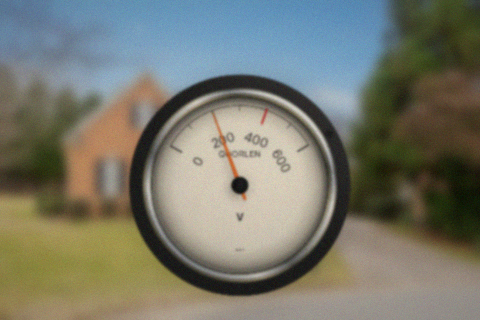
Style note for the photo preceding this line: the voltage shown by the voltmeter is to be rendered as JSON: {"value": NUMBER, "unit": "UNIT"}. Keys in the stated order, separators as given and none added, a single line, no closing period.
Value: {"value": 200, "unit": "V"}
